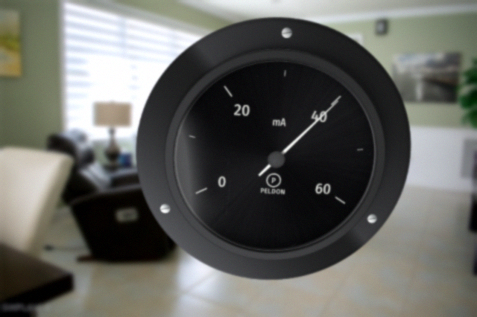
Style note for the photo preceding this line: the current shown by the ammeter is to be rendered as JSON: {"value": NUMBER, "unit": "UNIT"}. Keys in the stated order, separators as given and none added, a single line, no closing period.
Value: {"value": 40, "unit": "mA"}
